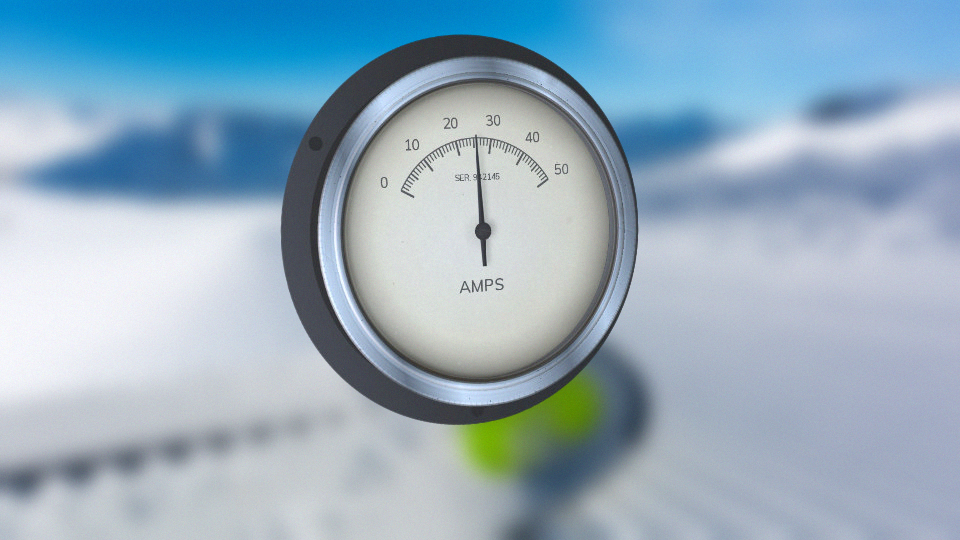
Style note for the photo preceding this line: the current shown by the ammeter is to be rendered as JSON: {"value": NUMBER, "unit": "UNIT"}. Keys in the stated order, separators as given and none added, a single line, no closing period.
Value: {"value": 25, "unit": "A"}
